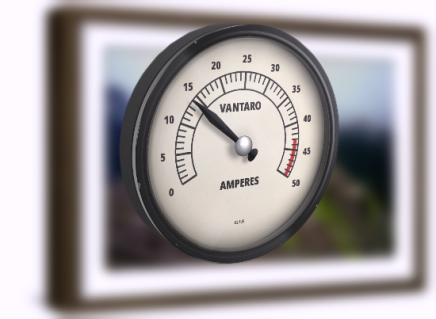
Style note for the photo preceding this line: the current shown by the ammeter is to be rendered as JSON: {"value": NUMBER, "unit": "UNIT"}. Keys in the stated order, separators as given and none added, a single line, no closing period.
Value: {"value": 14, "unit": "A"}
